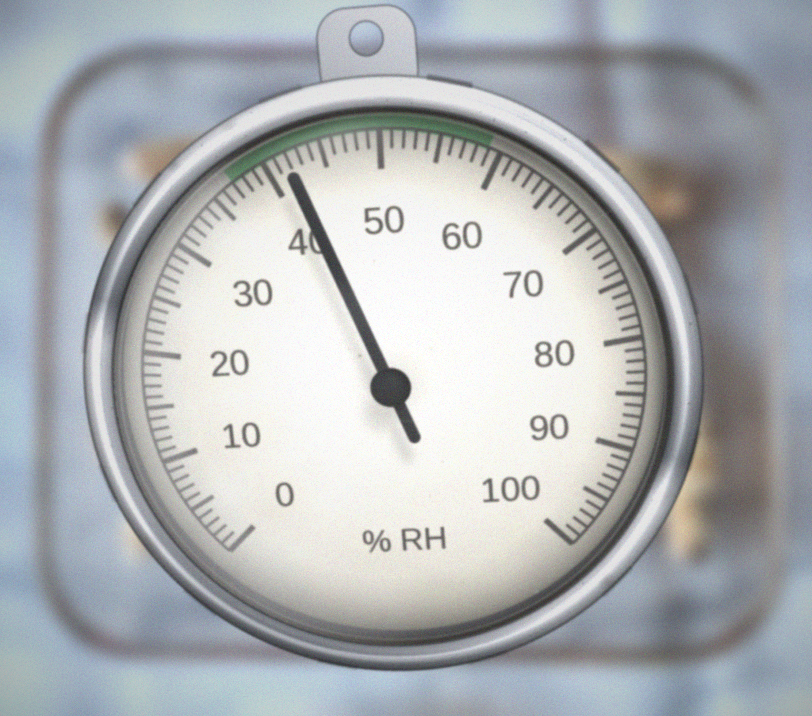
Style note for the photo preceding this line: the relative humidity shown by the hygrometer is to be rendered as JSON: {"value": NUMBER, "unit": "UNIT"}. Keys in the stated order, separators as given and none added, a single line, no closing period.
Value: {"value": 42, "unit": "%"}
